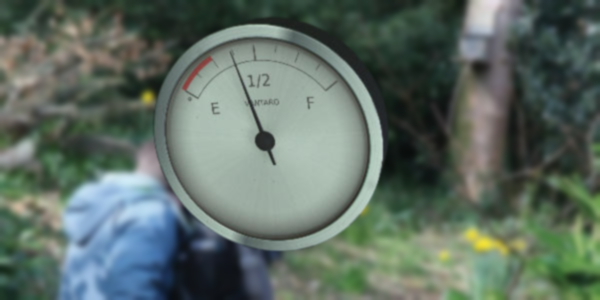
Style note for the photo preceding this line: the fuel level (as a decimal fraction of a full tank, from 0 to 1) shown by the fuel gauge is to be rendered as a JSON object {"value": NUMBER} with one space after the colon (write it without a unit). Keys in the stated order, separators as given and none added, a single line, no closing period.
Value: {"value": 0.375}
